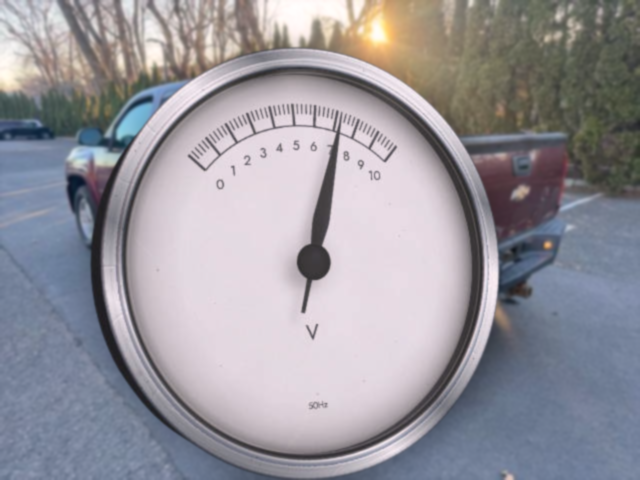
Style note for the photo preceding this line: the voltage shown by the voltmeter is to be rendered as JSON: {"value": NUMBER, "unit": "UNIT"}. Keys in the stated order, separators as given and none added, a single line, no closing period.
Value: {"value": 7, "unit": "V"}
